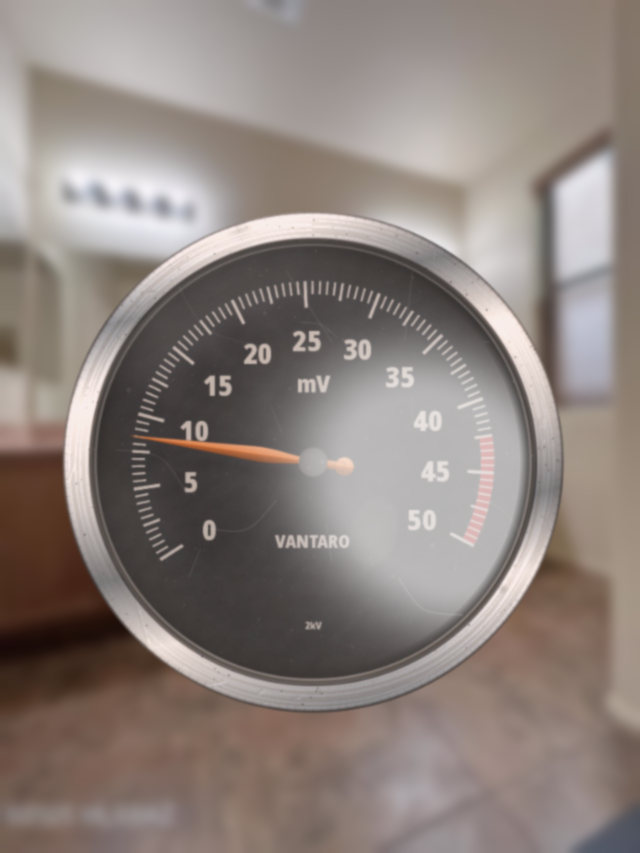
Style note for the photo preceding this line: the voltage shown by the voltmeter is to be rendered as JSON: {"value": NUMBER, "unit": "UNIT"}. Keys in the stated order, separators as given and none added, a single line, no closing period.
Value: {"value": 8.5, "unit": "mV"}
